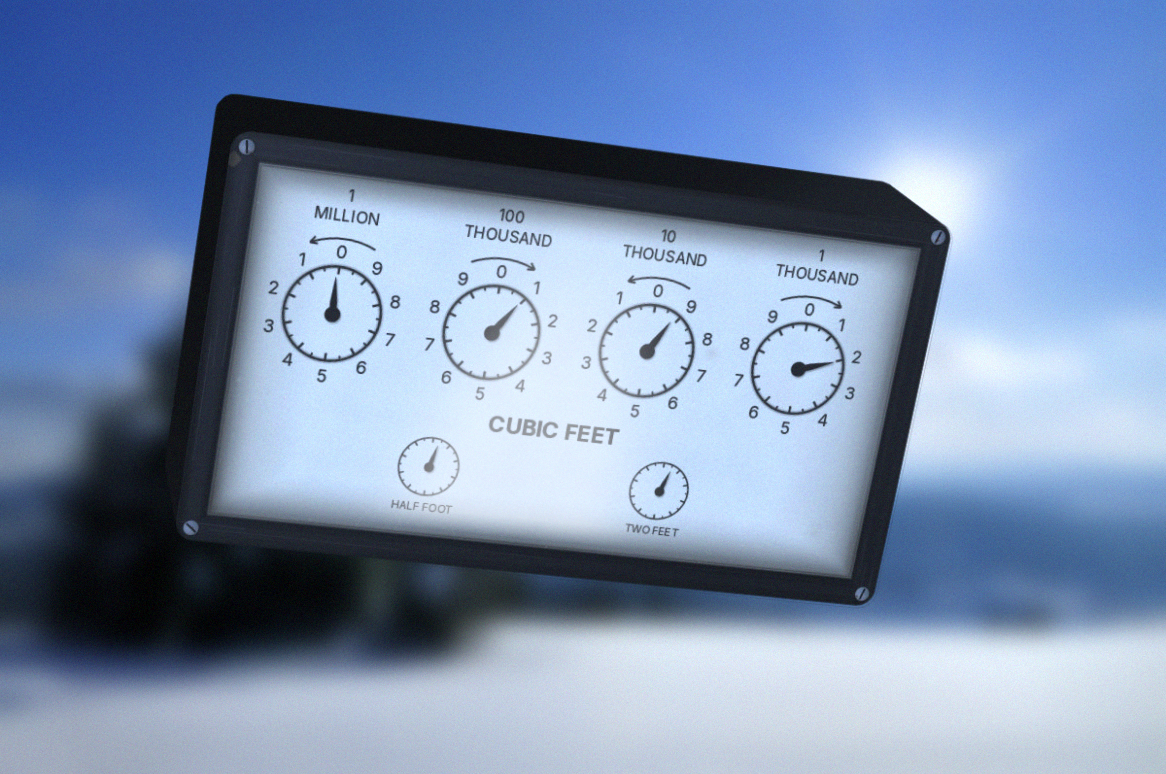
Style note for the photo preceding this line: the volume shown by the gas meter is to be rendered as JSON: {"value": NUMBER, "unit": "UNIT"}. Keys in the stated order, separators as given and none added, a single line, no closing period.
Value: {"value": 9200, "unit": "ft³"}
